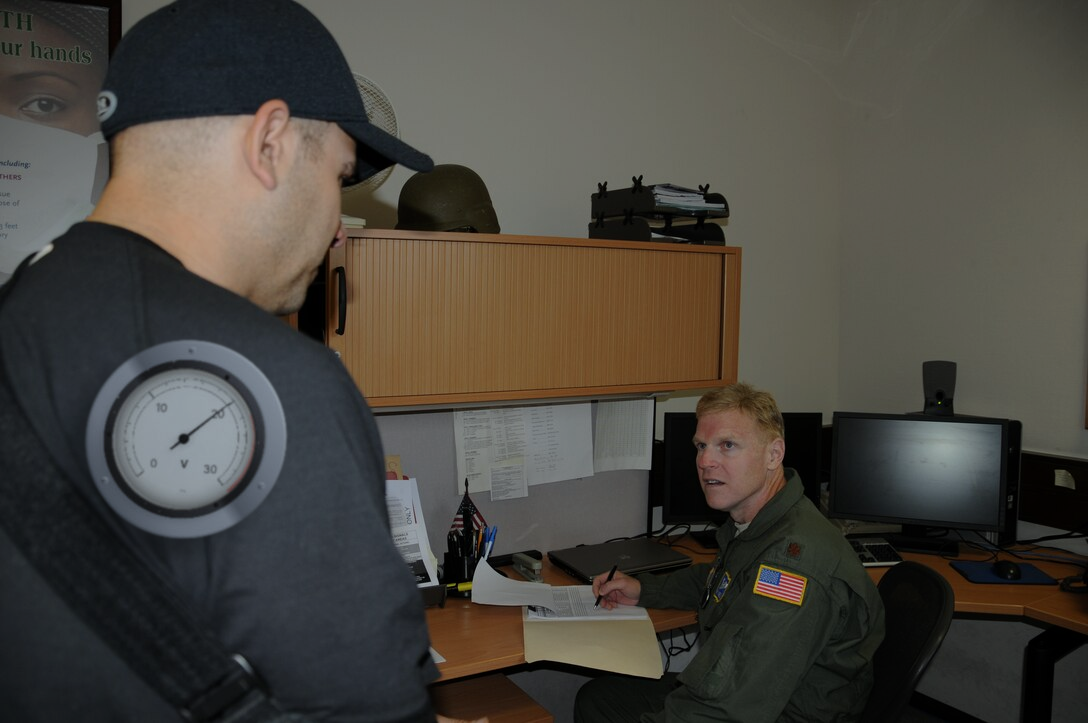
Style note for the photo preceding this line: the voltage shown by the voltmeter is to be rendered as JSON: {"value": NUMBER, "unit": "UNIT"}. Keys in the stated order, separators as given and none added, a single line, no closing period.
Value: {"value": 20, "unit": "V"}
